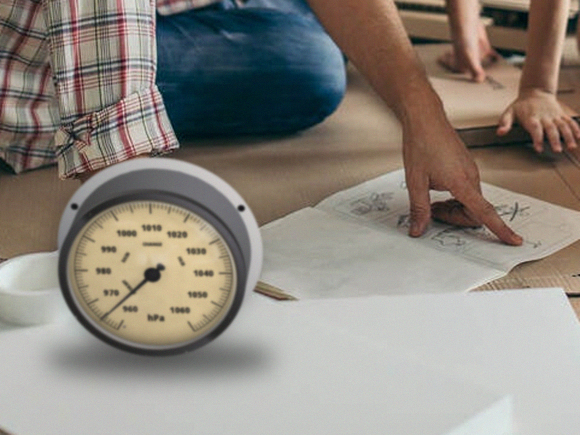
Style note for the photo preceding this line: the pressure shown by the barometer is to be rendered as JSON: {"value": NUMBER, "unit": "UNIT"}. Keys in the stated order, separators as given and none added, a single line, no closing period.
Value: {"value": 965, "unit": "hPa"}
